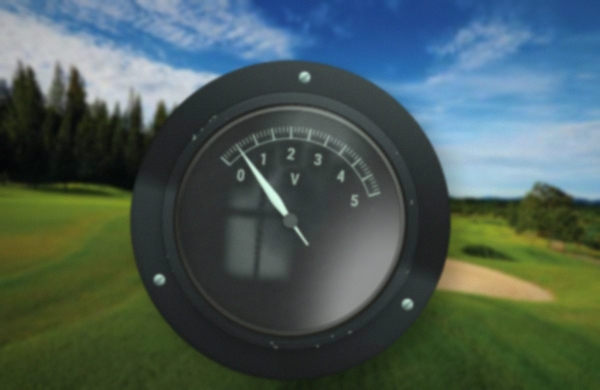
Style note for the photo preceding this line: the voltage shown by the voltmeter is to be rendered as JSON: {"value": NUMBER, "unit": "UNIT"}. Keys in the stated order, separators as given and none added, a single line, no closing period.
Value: {"value": 0.5, "unit": "V"}
